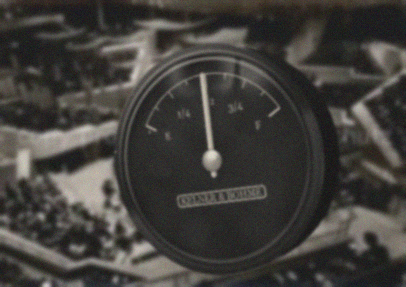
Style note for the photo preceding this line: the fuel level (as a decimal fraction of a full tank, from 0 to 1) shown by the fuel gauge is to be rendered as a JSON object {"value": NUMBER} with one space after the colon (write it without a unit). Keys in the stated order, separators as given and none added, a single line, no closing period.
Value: {"value": 0.5}
